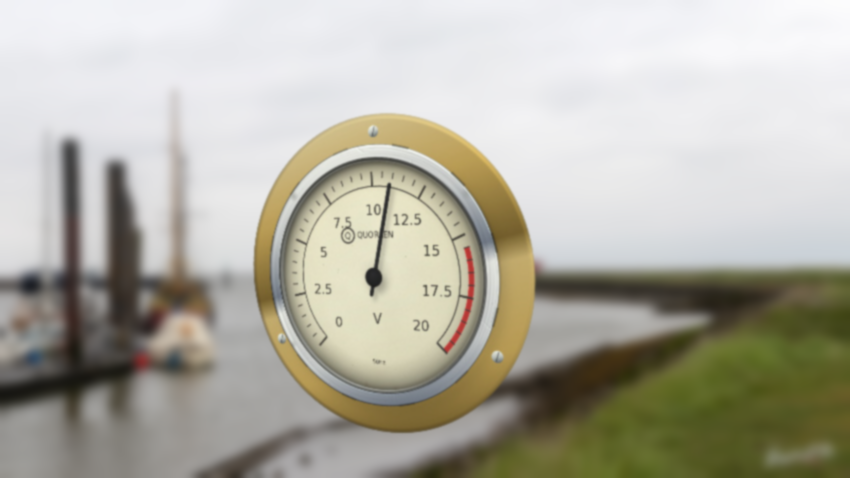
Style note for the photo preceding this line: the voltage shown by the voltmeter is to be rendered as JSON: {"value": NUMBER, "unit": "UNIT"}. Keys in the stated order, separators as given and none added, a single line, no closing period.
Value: {"value": 11, "unit": "V"}
